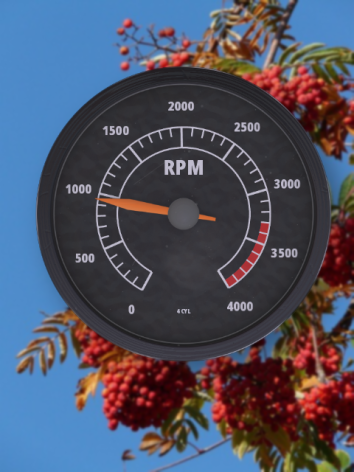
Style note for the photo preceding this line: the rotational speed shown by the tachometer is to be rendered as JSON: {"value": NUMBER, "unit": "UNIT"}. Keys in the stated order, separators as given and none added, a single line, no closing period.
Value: {"value": 950, "unit": "rpm"}
